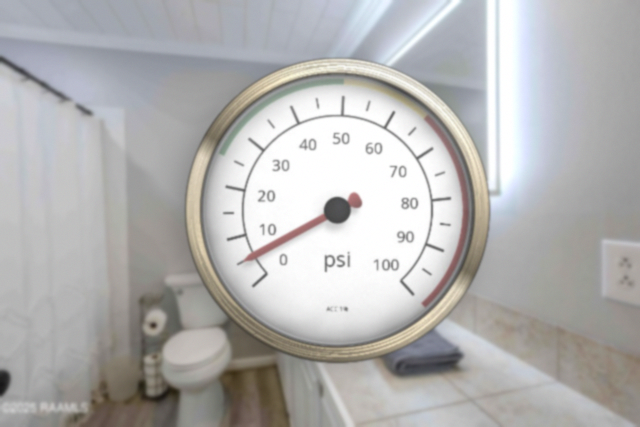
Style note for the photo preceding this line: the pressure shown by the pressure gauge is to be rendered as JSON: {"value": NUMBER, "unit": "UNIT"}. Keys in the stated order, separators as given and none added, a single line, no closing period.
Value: {"value": 5, "unit": "psi"}
